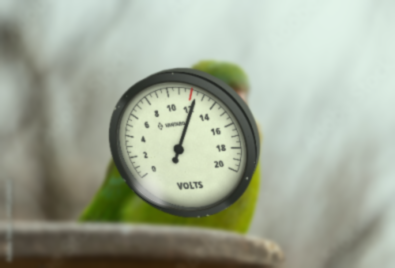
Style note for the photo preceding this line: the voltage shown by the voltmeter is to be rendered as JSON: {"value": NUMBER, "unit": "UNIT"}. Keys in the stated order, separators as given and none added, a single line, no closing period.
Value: {"value": 12.5, "unit": "V"}
